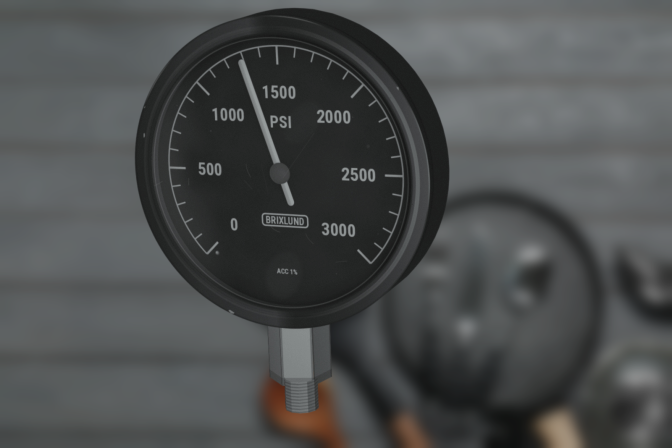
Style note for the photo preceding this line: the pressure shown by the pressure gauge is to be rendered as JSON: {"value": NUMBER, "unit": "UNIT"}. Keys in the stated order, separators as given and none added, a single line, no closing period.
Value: {"value": 1300, "unit": "psi"}
